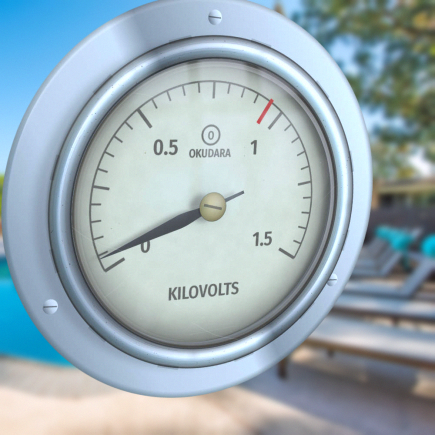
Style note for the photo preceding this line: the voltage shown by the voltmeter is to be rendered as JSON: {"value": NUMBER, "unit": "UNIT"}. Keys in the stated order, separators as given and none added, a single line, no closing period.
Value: {"value": 0.05, "unit": "kV"}
